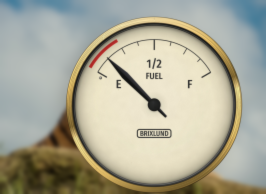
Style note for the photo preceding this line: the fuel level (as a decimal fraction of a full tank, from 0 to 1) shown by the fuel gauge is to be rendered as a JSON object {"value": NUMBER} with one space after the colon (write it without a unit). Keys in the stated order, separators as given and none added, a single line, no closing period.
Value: {"value": 0.125}
